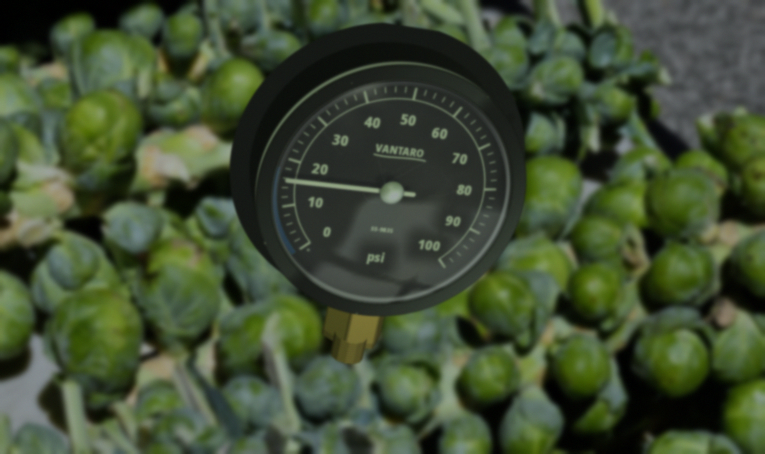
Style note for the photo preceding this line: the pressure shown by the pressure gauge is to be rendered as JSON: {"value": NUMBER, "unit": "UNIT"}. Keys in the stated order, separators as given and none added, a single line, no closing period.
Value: {"value": 16, "unit": "psi"}
